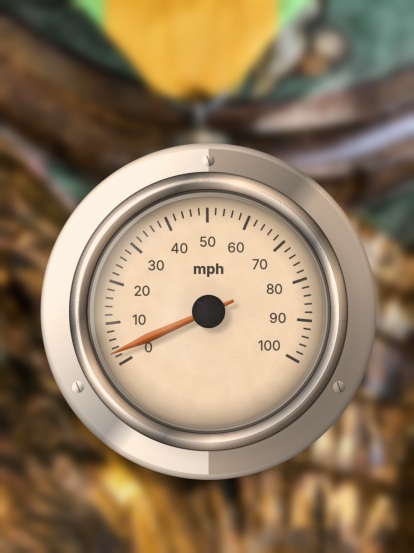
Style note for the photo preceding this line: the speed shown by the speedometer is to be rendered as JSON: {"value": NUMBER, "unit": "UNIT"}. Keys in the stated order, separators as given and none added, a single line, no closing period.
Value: {"value": 3, "unit": "mph"}
